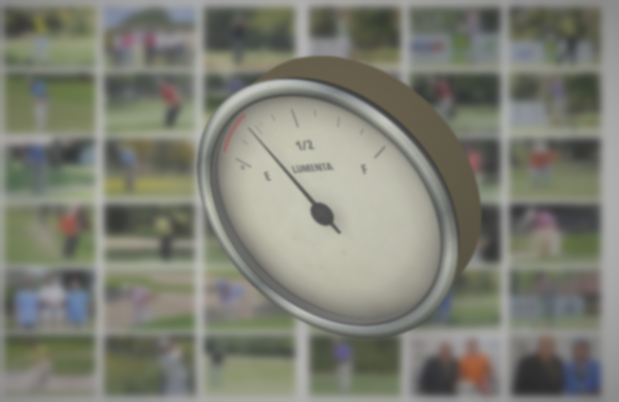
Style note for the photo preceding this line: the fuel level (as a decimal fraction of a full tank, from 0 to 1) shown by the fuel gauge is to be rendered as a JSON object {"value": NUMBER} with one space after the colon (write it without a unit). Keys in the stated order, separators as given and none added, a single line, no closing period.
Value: {"value": 0.25}
